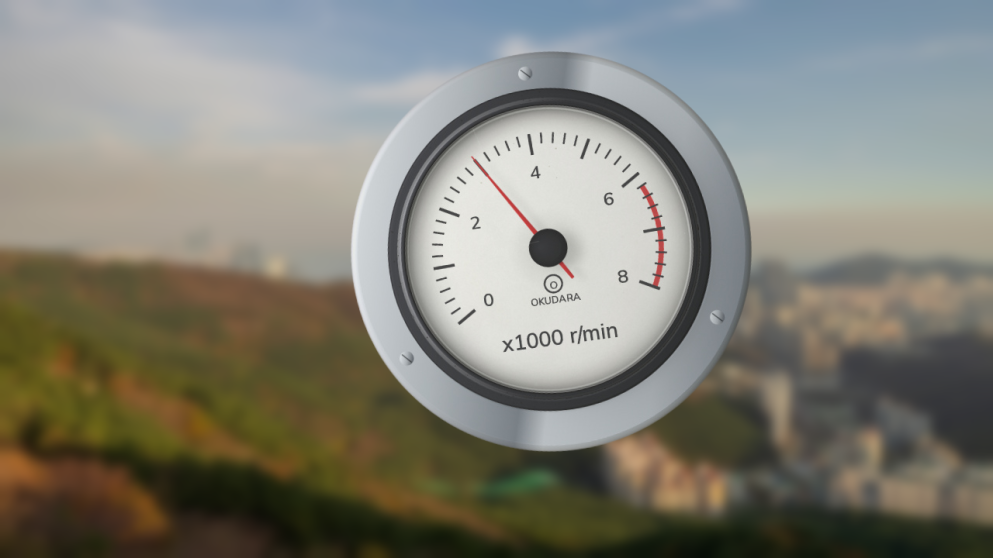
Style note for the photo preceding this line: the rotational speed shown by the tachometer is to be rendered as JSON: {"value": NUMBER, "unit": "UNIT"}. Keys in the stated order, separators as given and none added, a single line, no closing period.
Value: {"value": 3000, "unit": "rpm"}
